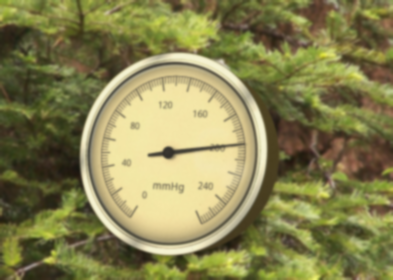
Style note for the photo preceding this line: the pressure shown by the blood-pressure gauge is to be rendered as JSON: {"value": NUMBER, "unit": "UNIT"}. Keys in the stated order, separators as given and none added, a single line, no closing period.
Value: {"value": 200, "unit": "mmHg"}
